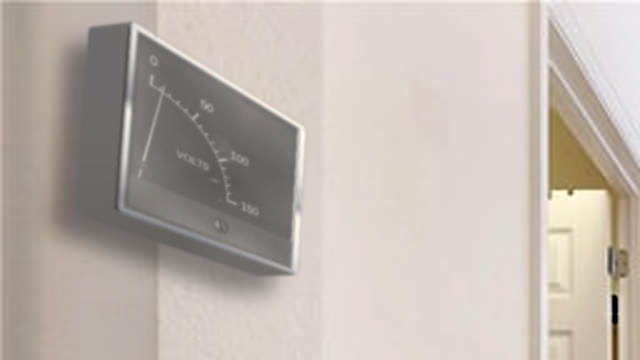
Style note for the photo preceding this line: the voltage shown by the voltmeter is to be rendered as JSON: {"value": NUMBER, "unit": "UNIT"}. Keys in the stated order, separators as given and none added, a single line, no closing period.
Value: {"value": 10, "unit": "V"}
